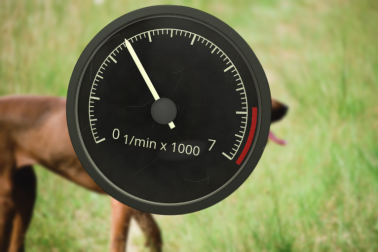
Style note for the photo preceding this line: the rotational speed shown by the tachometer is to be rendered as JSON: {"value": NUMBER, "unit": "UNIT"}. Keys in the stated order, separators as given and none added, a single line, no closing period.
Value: {"value": 2500, "unit": "rpm"}
